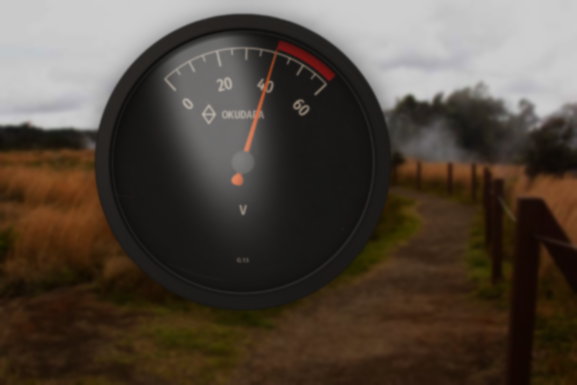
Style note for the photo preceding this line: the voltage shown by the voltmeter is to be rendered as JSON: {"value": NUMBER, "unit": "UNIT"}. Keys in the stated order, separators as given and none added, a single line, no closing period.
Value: {"value": 40, "unit": "V"}
